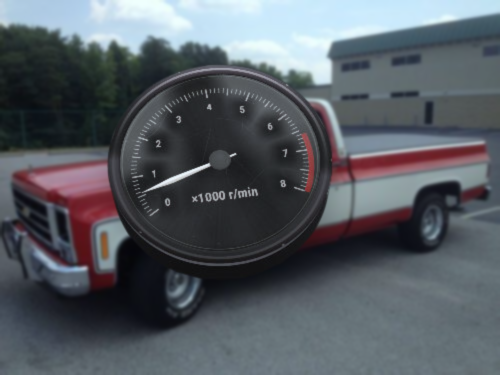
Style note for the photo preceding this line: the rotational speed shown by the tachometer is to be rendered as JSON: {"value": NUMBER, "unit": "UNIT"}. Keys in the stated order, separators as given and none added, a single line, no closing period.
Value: {"value": 500, "unit": "rpm"}
